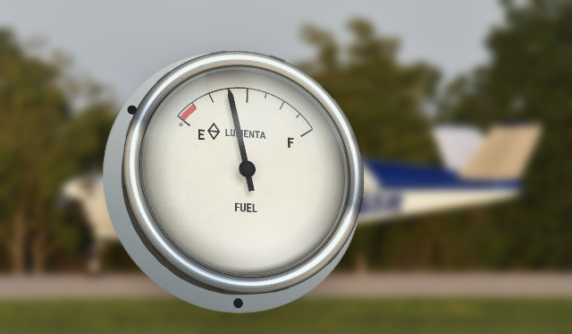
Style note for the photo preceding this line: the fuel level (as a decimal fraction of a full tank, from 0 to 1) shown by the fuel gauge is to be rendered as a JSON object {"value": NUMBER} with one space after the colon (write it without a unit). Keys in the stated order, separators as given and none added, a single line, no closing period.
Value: {"value": 0.375}
